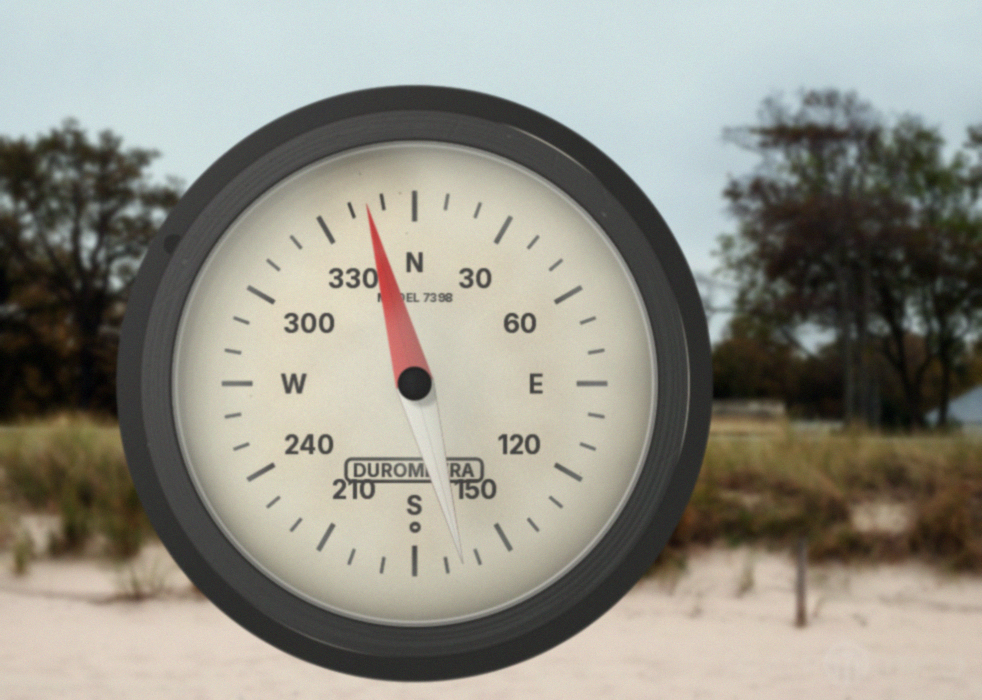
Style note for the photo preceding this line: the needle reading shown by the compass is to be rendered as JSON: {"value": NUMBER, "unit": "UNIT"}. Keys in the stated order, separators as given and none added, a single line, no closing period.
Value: {"value": 345, "unit": "°"}
